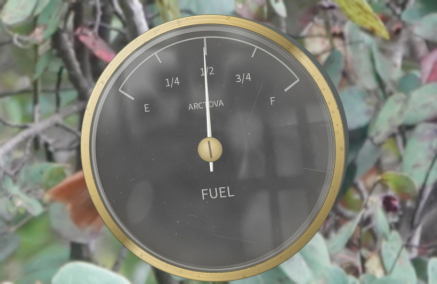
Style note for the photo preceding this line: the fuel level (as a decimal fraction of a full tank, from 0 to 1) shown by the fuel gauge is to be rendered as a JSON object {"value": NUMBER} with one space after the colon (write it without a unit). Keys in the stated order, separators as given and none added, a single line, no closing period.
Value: {"value": 0.5}
